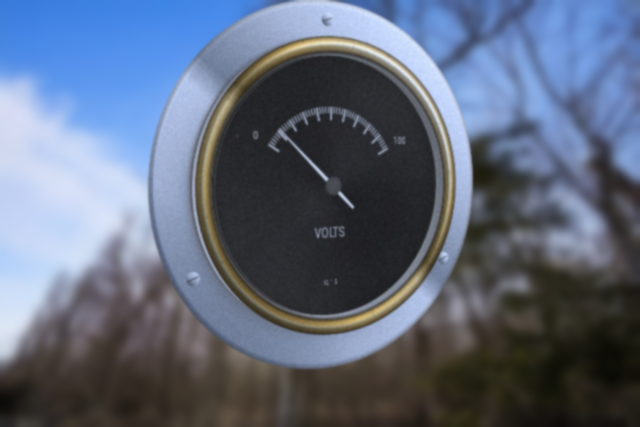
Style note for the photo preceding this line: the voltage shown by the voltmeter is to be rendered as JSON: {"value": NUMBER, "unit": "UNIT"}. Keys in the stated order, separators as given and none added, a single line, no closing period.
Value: {"value": 10, "unit": "V"}
